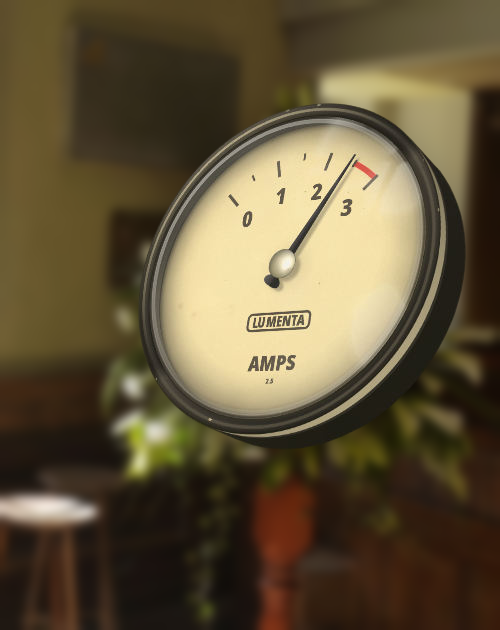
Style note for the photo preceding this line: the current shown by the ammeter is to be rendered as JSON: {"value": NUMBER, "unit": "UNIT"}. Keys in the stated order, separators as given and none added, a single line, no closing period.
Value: {"value": 2.5, "unit": "A"}
